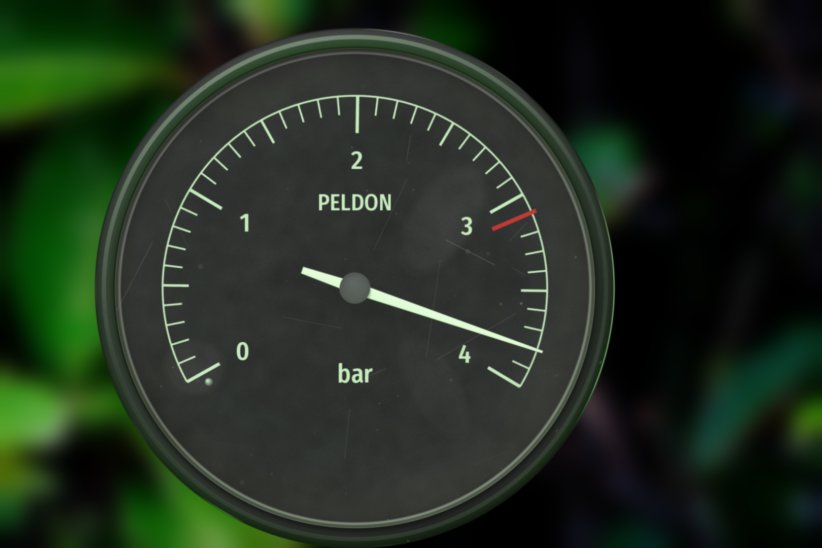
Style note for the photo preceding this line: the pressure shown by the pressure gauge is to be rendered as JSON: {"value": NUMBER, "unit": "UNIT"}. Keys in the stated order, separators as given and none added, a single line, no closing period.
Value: {"value": 3.8, "unit": "bar"}
